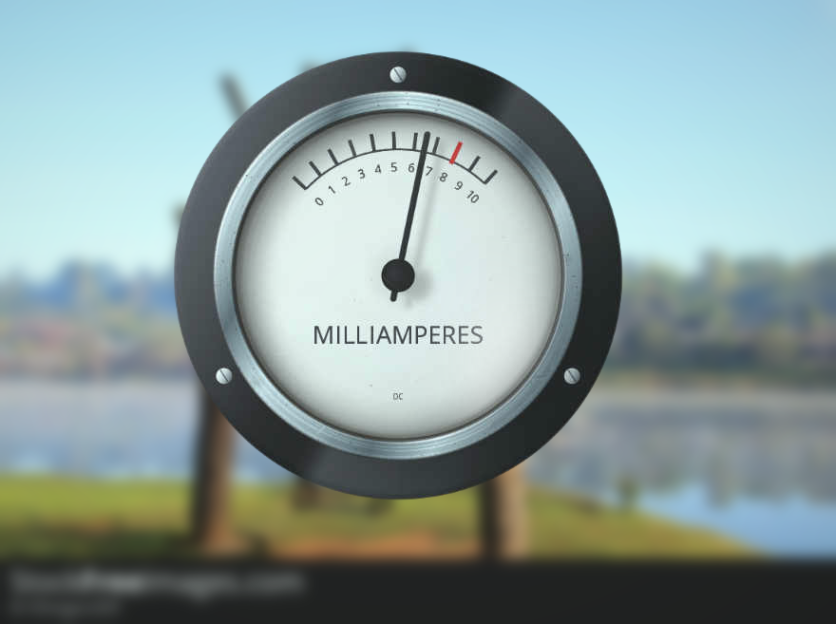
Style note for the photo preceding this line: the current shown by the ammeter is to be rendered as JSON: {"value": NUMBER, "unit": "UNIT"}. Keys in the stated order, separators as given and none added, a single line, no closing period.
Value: {"value": 6.5, "unit": "mA"}
